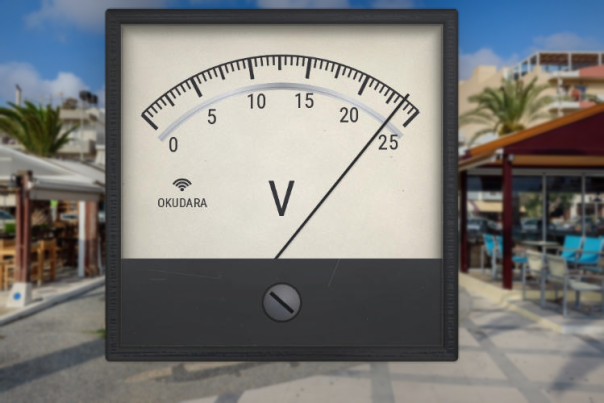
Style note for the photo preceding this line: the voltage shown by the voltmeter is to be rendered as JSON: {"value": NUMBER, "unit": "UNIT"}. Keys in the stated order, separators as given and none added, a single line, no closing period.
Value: {"value": 23.5, "unit": "V"}
